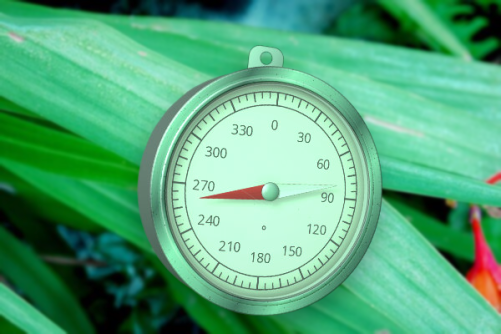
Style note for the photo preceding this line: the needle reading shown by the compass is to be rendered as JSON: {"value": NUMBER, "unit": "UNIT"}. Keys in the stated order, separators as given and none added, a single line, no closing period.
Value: {"value": 260, "unit": "°"}
